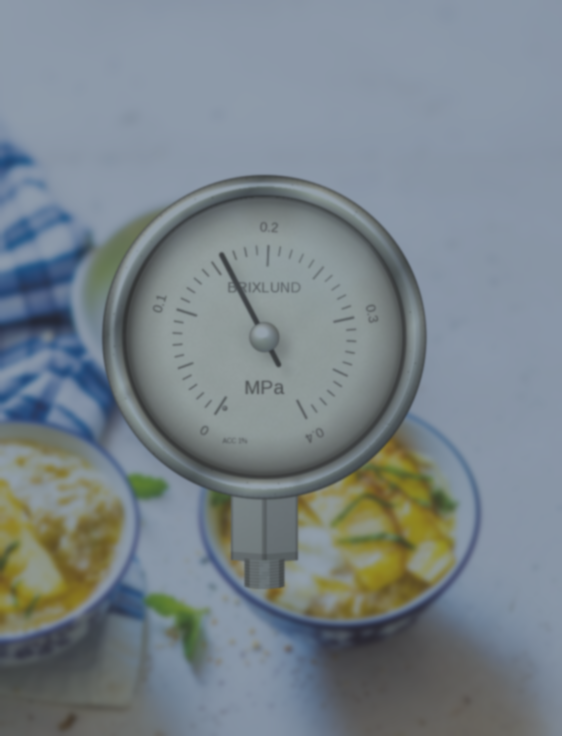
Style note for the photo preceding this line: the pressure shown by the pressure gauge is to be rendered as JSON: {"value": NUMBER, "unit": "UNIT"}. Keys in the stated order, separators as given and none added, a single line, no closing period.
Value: {"value": 0.16, "unit": "MPa"}
